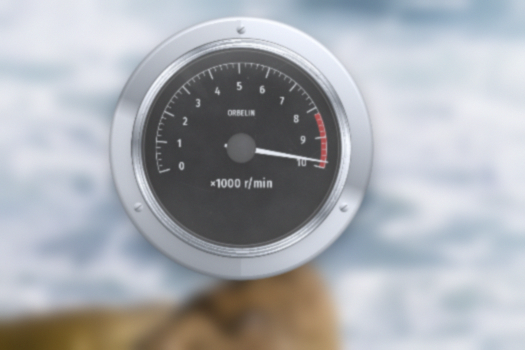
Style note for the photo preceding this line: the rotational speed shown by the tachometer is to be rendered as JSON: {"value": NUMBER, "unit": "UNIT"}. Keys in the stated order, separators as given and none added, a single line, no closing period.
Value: {"value": 9800, "unit": "rpm"}
